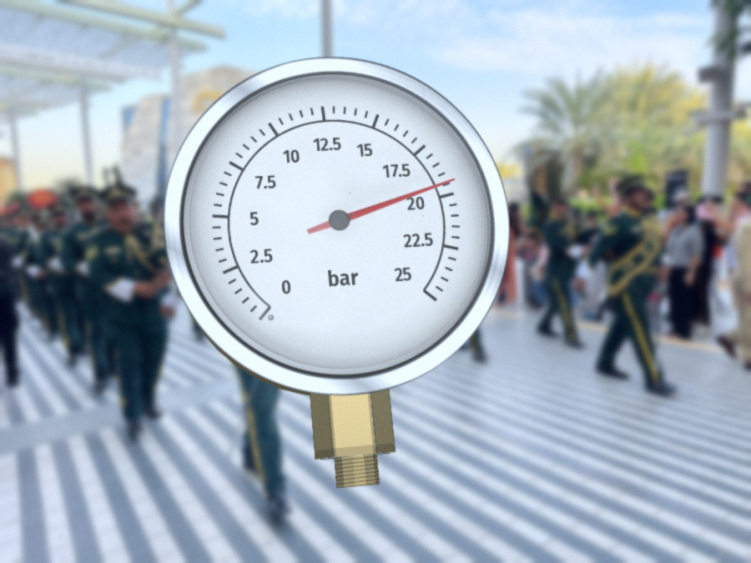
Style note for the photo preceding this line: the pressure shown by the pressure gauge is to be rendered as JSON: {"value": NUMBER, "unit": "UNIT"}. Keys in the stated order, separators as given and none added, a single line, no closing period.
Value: {"value": 19.5, "unit": "bar"}
